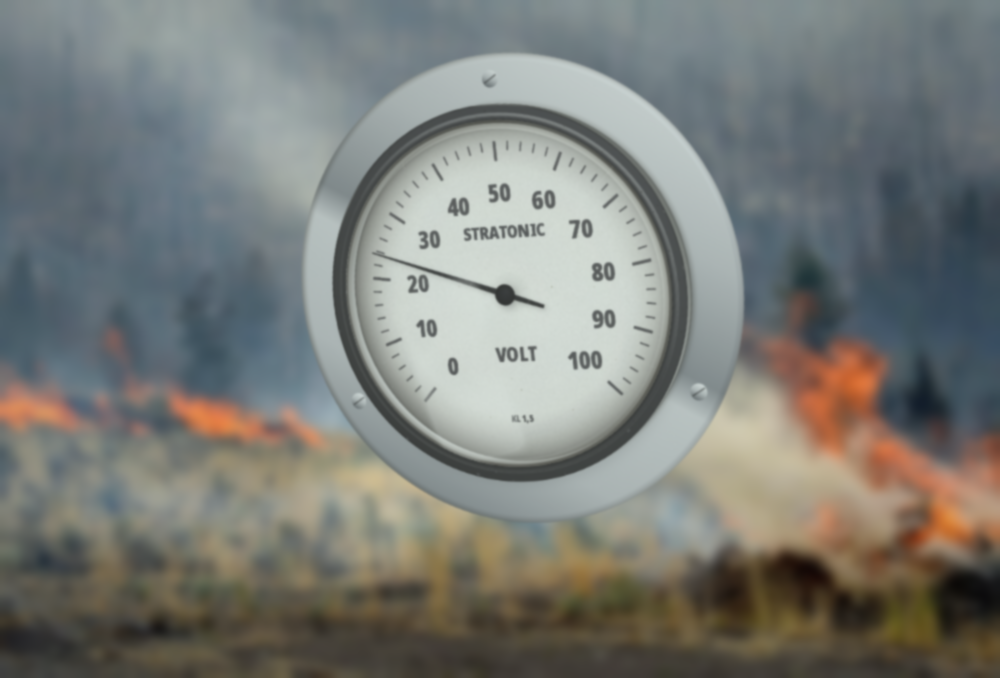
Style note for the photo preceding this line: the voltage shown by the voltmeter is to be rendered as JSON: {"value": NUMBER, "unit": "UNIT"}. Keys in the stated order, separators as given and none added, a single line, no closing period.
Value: {"value": 24, "unit": "V"}
